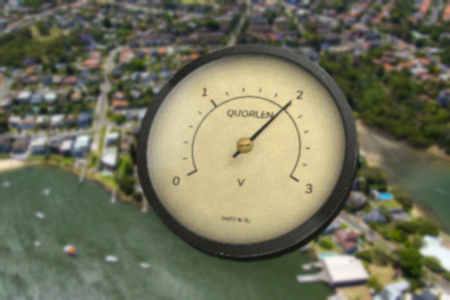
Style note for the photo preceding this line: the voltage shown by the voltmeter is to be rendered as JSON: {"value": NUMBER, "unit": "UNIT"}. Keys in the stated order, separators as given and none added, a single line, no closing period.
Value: {"value": 2, "unit": "V"}
